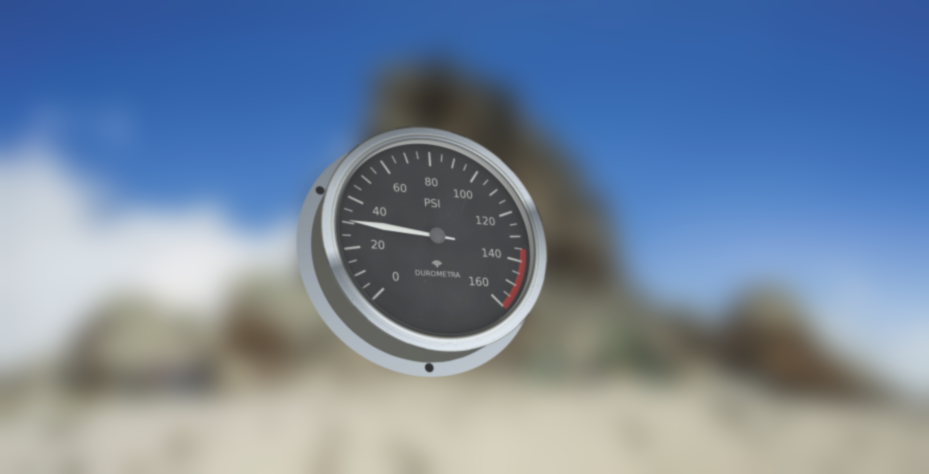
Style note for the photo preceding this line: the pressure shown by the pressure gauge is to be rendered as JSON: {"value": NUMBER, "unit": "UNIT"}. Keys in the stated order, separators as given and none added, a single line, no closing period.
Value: {"value": 30, "unit": "psi"}
